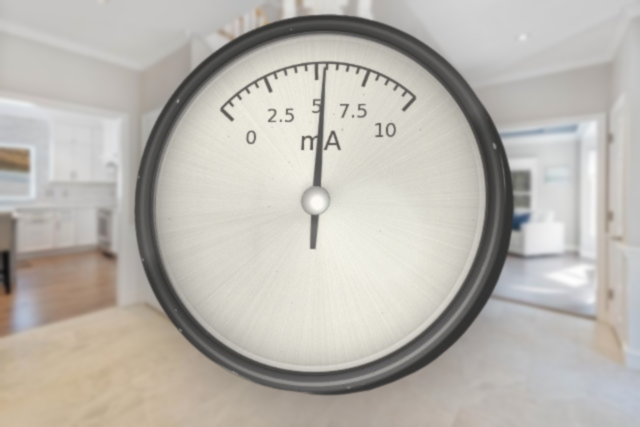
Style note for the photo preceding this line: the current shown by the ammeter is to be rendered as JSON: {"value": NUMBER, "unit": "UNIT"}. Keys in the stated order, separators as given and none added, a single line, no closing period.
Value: {"value": 5.5, "unit": "mA"}
